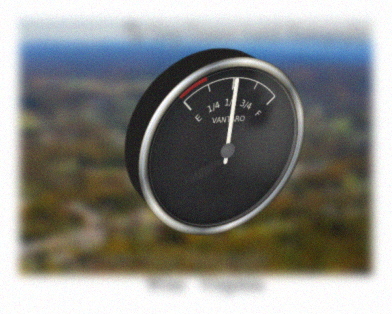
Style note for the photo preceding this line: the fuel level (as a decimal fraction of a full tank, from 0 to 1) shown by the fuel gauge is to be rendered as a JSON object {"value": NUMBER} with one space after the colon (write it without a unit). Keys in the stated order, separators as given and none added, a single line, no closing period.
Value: {"value": 0.5}
